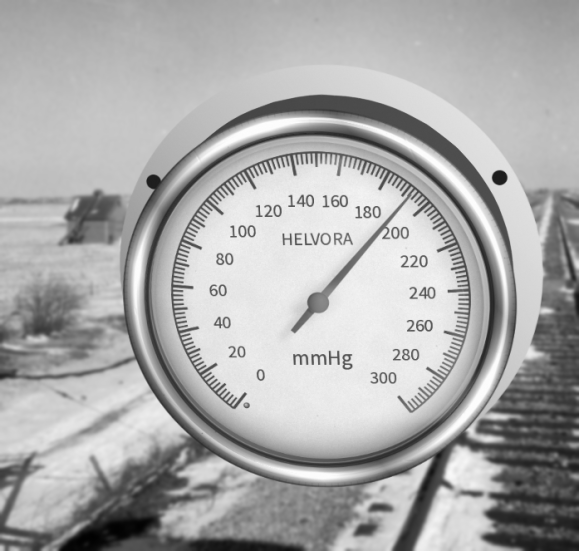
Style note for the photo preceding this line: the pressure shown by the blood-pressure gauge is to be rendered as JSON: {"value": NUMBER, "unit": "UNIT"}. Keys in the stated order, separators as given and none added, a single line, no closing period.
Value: {"value": 192, "unit": "mmHg"}
